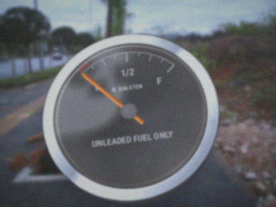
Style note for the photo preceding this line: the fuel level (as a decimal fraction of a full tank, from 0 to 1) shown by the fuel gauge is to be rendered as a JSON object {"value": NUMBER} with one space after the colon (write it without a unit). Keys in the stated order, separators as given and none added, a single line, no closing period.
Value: {"value": 0}
